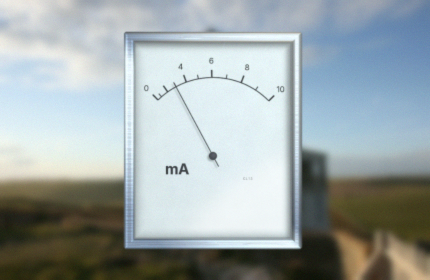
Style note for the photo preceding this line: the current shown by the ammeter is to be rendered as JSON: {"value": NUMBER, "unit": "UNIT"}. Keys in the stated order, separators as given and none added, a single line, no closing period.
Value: {"value": 3, "unit": "mA"}
